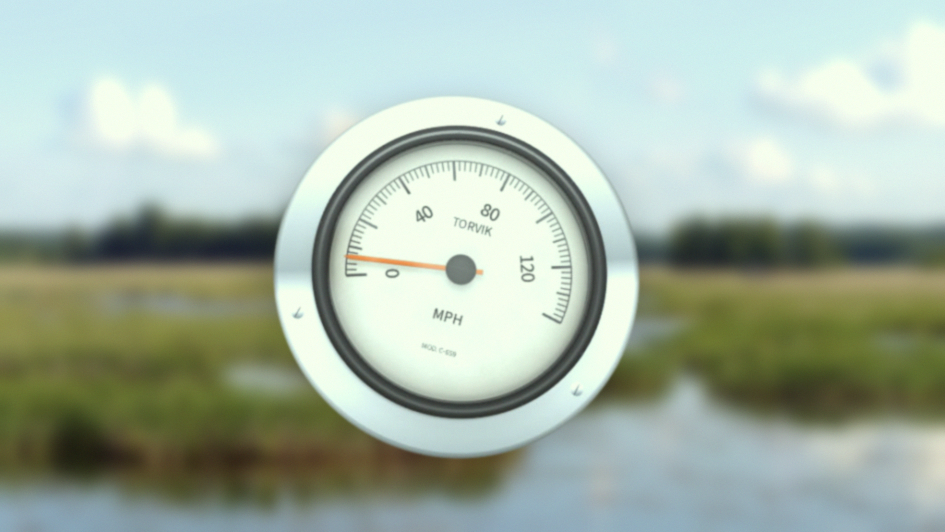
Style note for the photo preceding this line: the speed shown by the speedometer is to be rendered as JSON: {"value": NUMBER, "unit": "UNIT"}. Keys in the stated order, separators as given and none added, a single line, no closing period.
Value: {"value": 6, "unit": "mph"}
